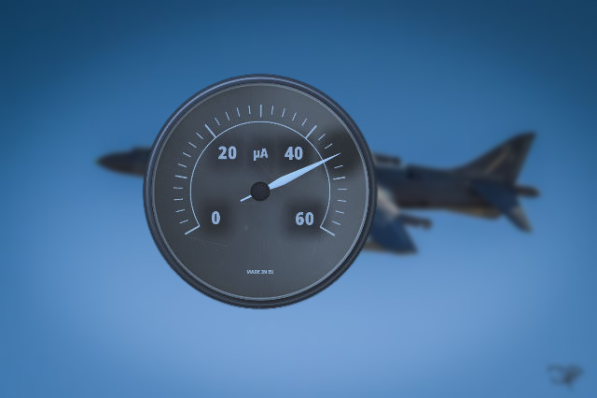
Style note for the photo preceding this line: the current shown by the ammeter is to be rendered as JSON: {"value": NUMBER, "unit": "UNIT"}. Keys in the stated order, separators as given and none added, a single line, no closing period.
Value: {"value": 46, "unit": "µA"}
